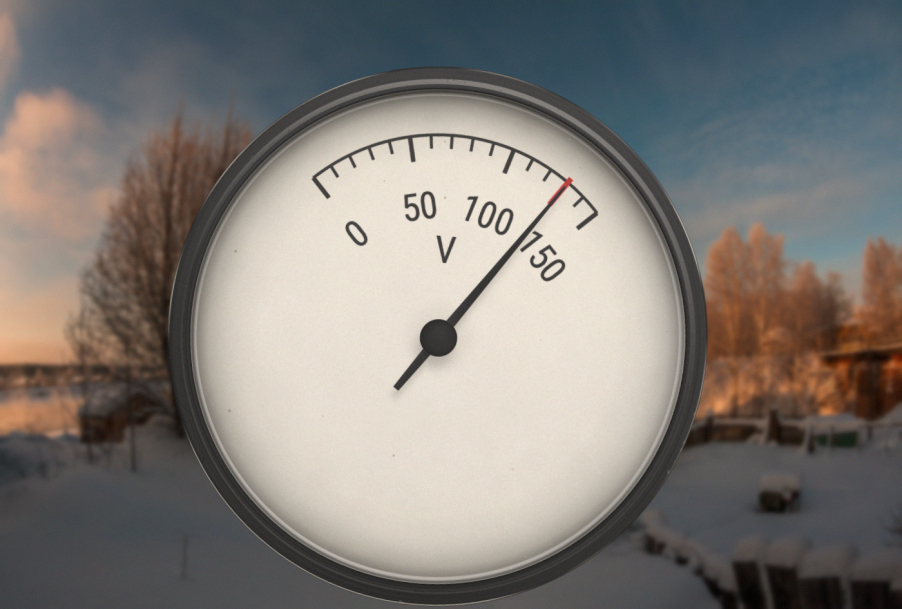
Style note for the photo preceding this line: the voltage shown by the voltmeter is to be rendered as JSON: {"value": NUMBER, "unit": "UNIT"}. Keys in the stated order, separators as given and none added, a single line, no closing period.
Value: {"value": 130, "unit": "V"}
